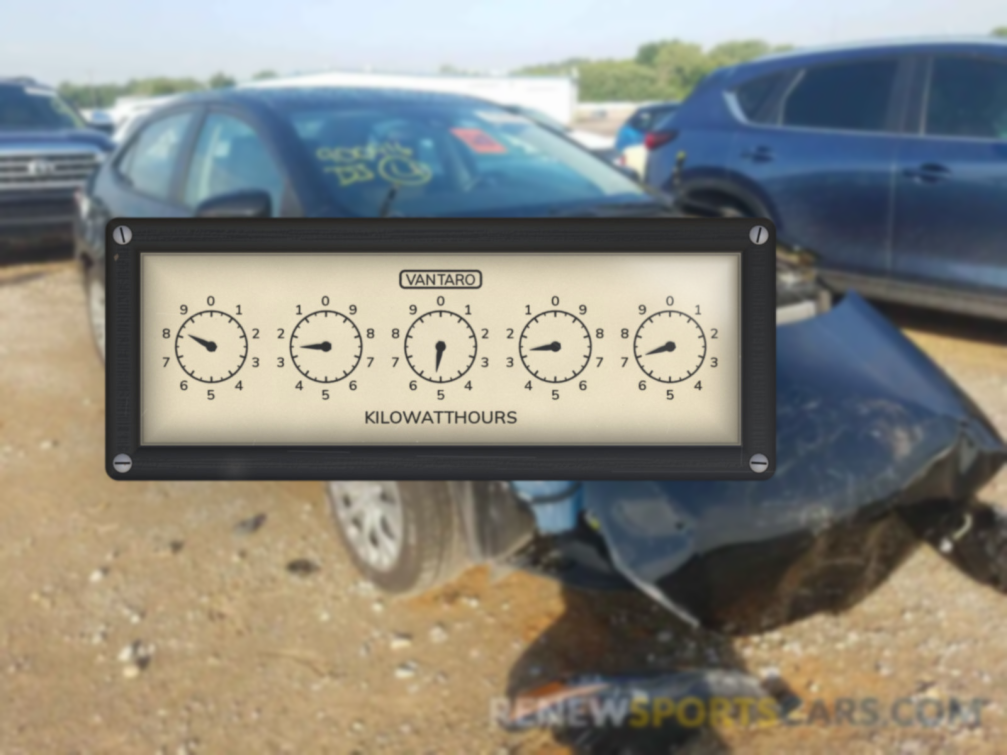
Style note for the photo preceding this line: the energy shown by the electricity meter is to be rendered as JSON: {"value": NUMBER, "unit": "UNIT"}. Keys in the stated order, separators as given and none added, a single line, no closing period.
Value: {"value": 82527, "unit": "kWh"}
